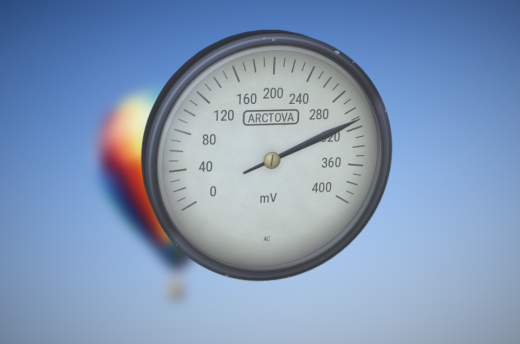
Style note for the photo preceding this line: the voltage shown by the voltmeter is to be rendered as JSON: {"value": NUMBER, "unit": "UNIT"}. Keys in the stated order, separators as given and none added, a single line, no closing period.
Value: {"value": 310, "unit": "mV"}
